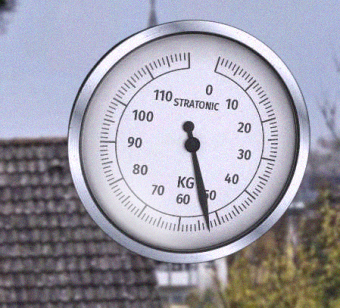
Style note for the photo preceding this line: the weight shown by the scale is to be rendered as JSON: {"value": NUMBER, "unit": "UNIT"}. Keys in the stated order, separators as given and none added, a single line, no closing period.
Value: {"value": 53, "unit": "kg"}
